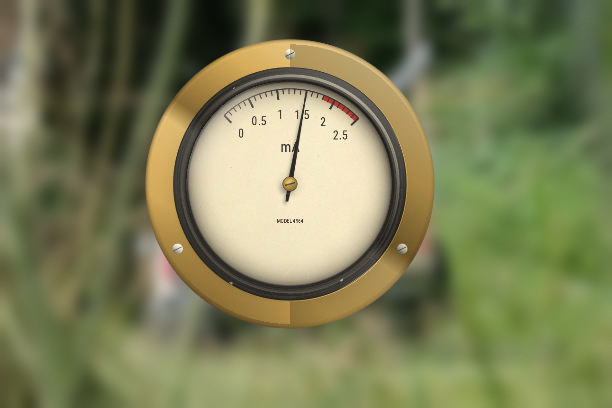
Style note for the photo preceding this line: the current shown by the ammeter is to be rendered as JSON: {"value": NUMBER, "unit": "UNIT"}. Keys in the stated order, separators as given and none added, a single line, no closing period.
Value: {"value": 1.5, "unit": "mA"}
